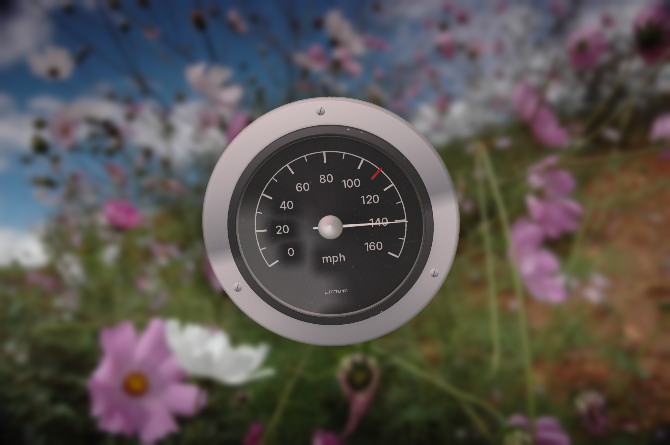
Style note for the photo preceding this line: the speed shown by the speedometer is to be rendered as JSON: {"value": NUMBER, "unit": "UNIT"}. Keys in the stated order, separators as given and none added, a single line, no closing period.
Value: {"value": 140, "unit": "mph"}
